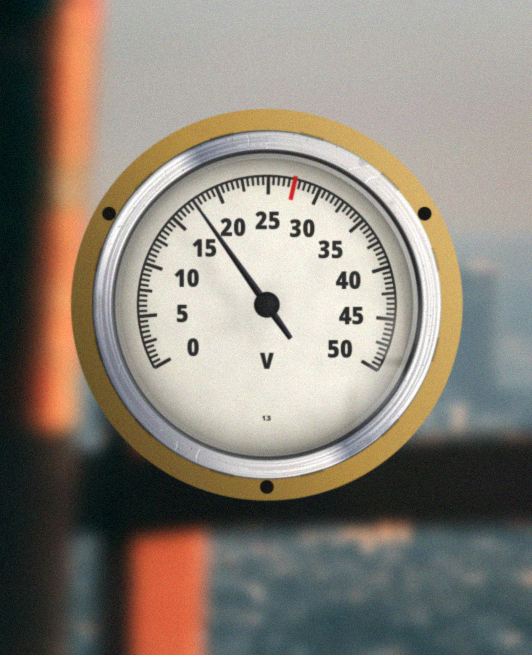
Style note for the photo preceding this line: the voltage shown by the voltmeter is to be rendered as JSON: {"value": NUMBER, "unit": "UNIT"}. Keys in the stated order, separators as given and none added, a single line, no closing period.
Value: {"value": 17.5, "unit": "V"}
